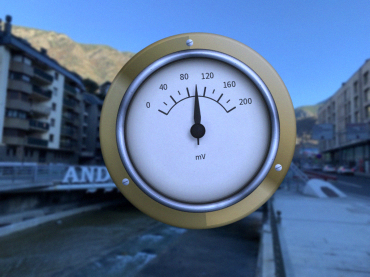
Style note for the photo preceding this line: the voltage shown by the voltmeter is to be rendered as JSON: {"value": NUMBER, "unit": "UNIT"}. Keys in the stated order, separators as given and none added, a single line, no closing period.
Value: {"value": 100, "unit": "mV"}
